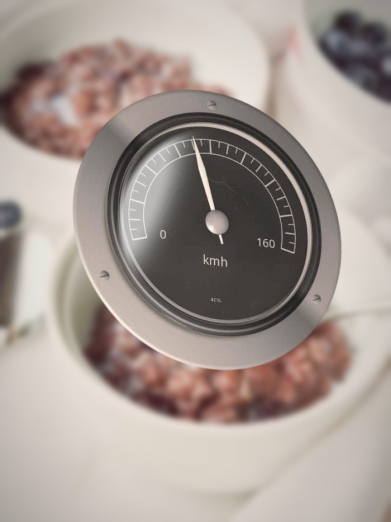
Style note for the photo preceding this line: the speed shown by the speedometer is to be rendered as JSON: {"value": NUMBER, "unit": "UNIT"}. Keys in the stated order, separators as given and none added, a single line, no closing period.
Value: {"value": 70, "unit": "km/h"}
